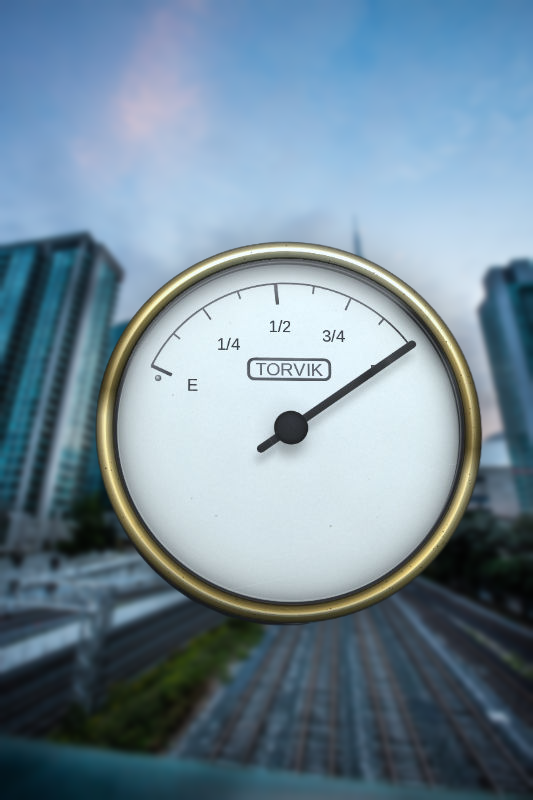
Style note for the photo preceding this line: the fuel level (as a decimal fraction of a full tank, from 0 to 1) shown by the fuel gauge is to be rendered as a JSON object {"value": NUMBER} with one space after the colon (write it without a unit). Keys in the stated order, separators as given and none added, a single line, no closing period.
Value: {"value": 1}
